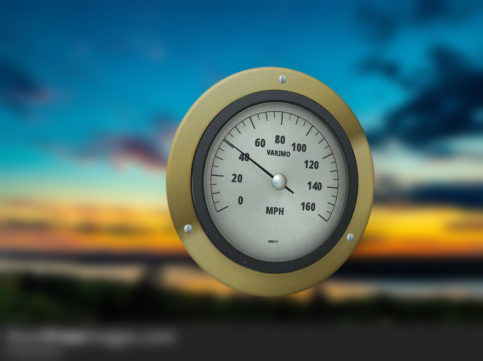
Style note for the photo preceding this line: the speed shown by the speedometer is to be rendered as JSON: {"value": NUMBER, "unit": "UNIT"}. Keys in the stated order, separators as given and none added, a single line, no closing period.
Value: {"value": 40, "unit": "mph"}
